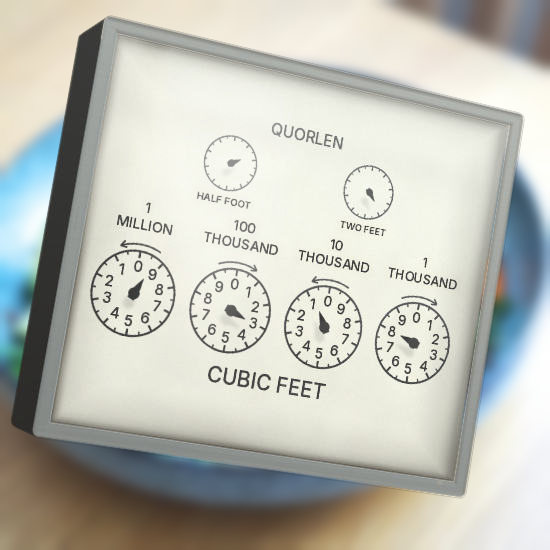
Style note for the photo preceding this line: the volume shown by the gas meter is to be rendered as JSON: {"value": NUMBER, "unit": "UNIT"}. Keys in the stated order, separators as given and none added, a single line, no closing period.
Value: {"value": 930800, "unit": "ft³"}
